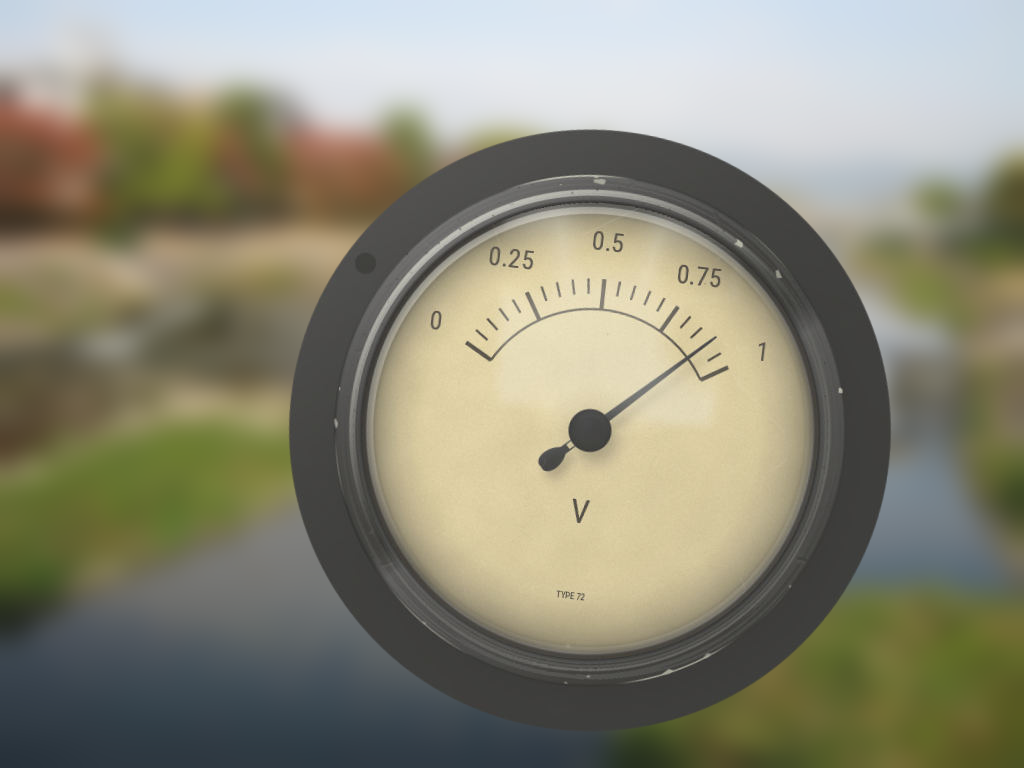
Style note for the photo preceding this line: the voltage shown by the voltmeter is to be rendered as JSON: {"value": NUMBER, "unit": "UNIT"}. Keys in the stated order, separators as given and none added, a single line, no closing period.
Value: {"value": 0.9, "unit": "V"}
